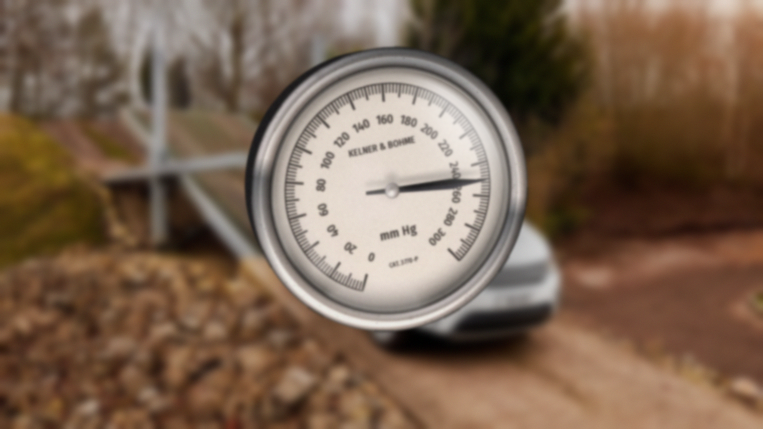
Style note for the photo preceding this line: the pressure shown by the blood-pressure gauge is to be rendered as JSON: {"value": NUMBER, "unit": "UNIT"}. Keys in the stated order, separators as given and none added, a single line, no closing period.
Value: {"value": 250, "unit": "mmHg"}
